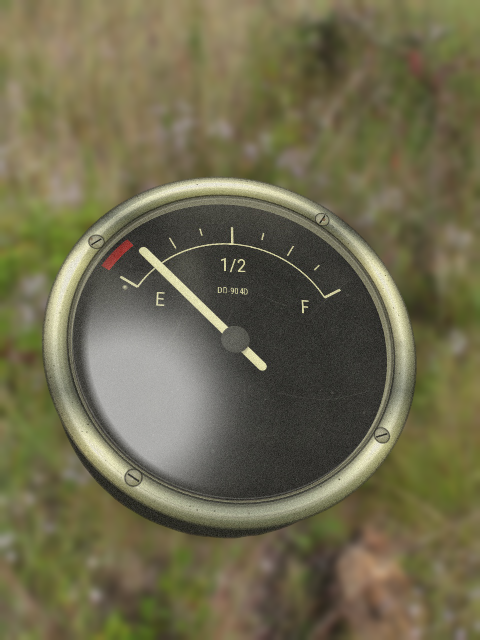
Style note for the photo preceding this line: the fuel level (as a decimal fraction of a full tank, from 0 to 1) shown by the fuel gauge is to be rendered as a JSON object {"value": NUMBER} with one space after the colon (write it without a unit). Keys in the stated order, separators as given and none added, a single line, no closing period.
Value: {"value": 0.125}
